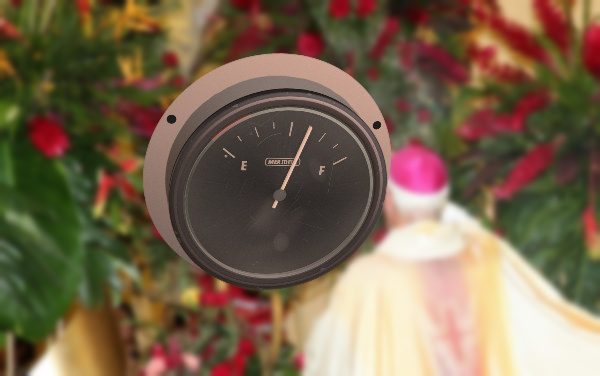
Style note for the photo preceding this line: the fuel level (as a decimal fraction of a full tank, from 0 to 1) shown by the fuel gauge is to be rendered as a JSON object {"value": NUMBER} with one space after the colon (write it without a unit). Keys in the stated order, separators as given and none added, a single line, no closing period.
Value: {"value": 0.625}
